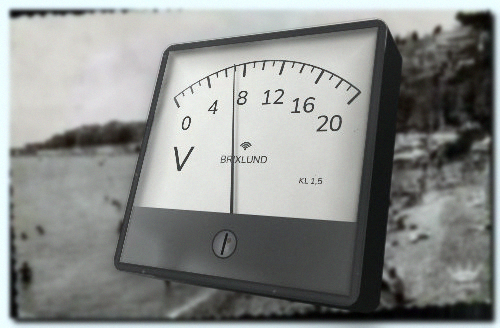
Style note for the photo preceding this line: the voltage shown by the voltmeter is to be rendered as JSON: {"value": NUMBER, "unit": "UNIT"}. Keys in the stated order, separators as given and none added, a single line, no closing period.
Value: {"value": 7, "unit": "V"}
